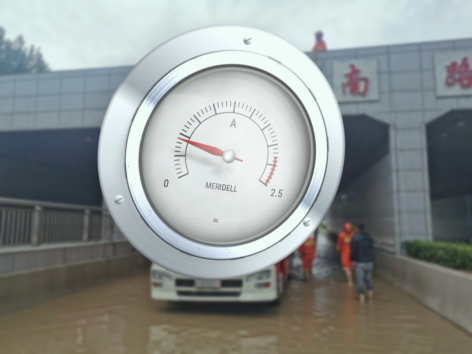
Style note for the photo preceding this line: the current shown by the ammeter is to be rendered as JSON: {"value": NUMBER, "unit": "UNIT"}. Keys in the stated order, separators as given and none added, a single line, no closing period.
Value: {"value": 0.45, "unit": "A"}
